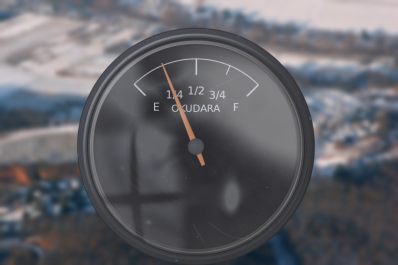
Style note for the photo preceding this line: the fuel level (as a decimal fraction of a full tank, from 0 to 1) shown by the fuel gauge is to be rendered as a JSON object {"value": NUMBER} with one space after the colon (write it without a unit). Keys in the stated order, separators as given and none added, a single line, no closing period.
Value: {"value": 0.25}
